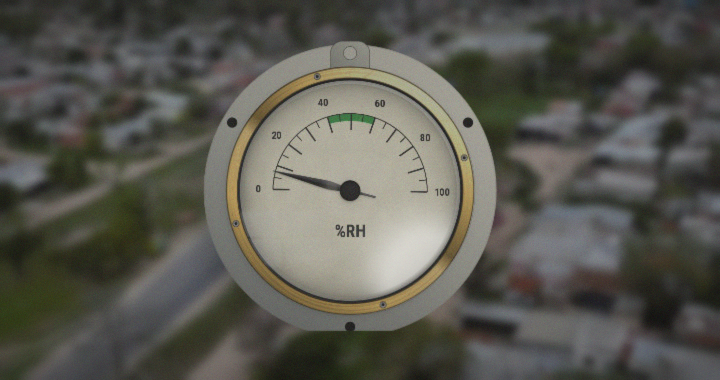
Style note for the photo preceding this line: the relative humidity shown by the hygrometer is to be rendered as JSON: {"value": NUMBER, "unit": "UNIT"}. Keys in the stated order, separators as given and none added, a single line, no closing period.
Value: {"value": 7.5, "unit": "%"}
